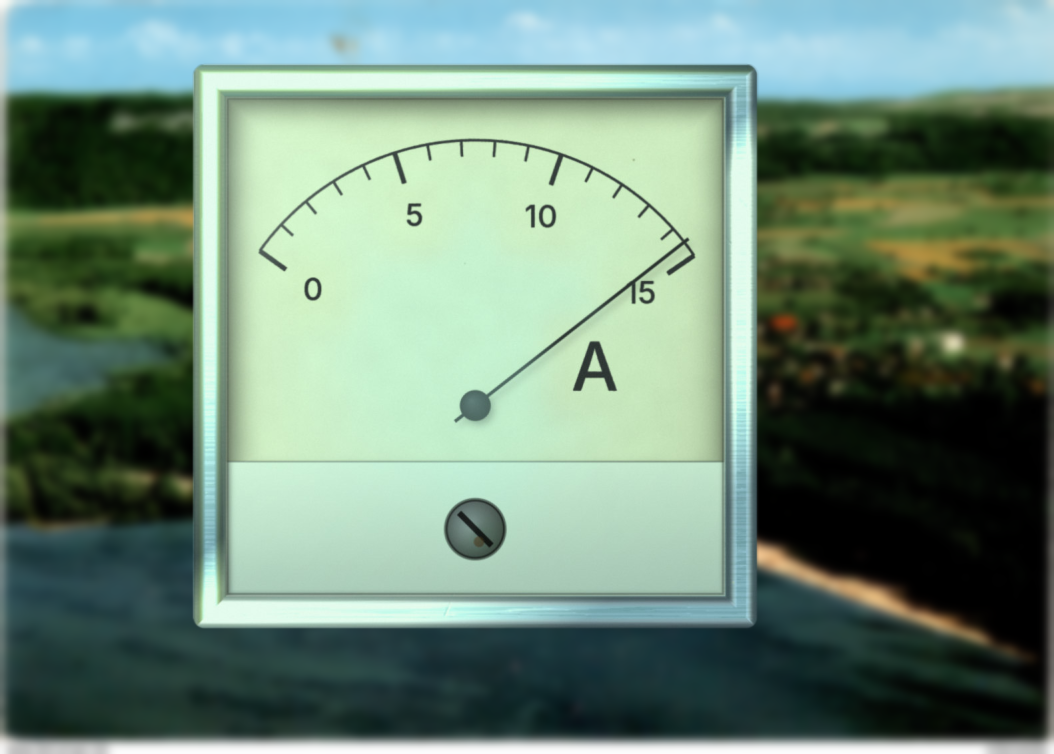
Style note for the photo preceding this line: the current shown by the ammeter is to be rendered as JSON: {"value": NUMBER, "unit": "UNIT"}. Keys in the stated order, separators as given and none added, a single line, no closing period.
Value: {"value": 14.5, "unit": "A"}
